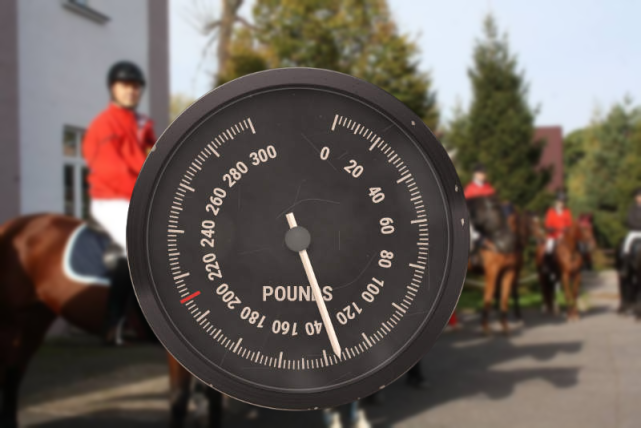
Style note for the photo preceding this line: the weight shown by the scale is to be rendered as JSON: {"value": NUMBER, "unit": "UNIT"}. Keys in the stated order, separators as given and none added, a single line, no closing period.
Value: {"value": 134, "unit": "lb"}
